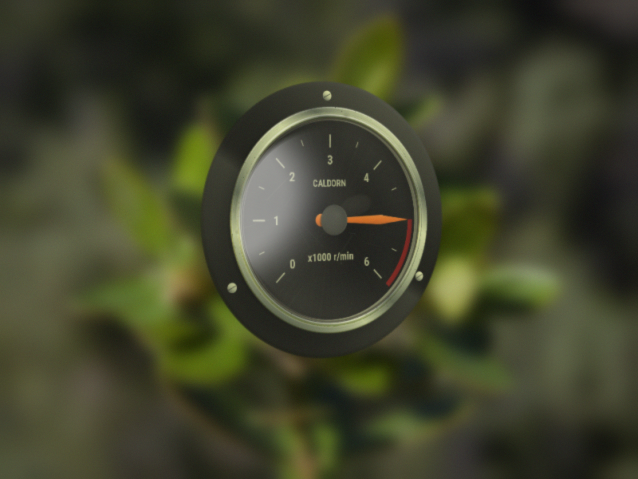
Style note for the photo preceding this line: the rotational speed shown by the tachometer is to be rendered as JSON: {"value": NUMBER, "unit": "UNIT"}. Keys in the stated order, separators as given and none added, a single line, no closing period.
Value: {"value": 5000, "unit": "rpm"}
